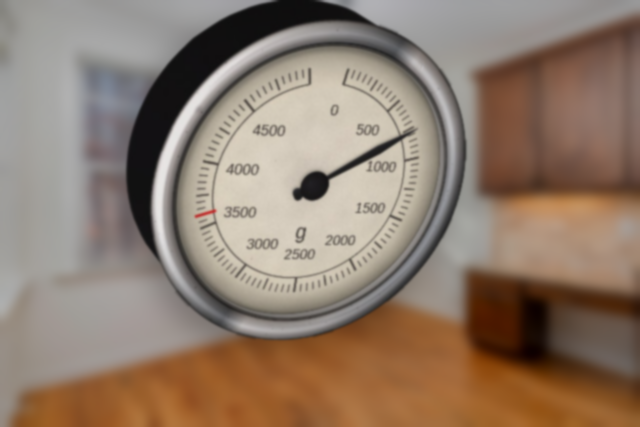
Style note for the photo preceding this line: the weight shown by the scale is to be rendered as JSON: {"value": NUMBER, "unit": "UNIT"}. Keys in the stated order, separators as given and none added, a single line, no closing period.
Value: {"value": 750, "unit": "g"}
